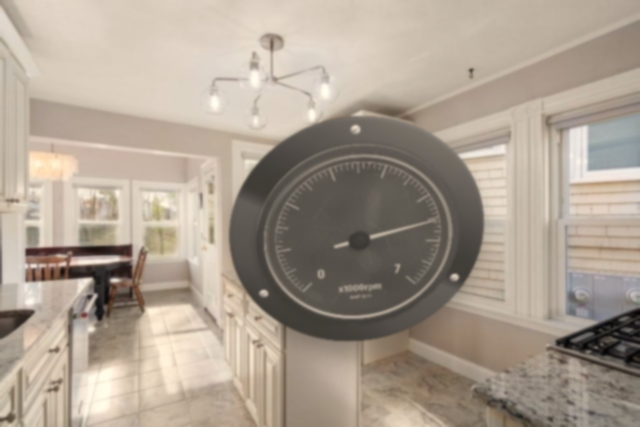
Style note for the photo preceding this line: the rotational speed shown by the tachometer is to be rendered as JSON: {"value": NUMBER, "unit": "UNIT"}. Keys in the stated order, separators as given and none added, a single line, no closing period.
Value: {"value": 5500, "unit": "rpm"}
